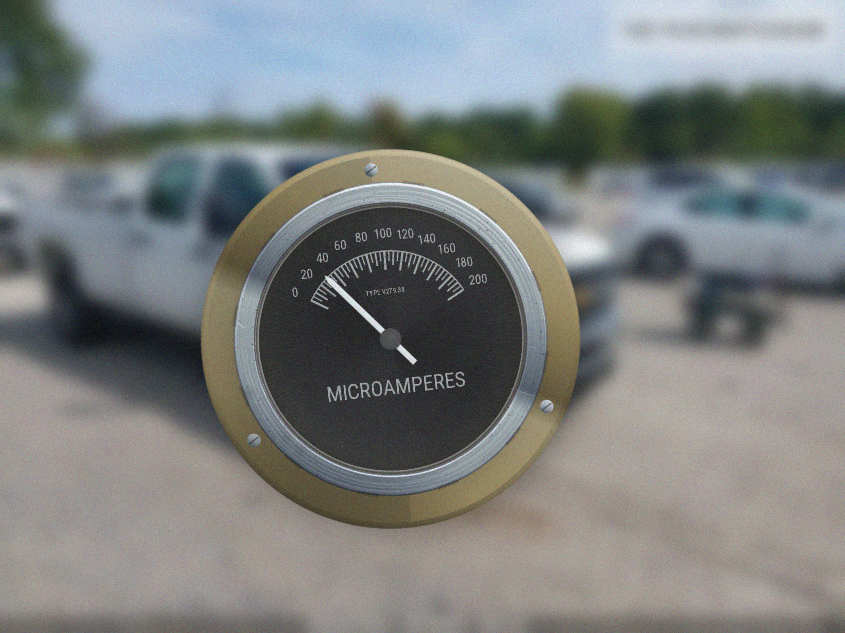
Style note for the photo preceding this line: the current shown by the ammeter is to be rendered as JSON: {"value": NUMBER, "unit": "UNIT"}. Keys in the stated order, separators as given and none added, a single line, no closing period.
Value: {"value": 30, "unit": "µA"}
